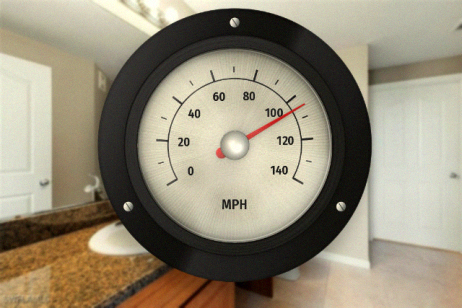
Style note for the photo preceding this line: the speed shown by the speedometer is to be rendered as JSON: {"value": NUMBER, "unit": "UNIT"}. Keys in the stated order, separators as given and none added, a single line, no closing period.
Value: {"value": 105, "unit": "mph"}
